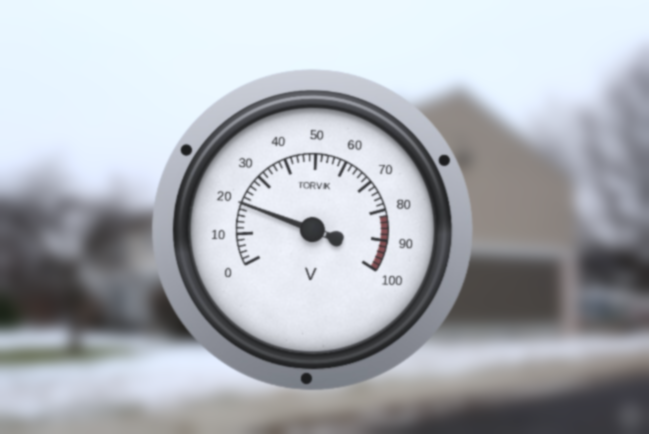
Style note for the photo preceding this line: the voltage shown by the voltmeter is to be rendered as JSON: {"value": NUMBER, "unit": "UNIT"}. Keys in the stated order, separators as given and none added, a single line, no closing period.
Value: {"value": 20, "unit": "V"}
